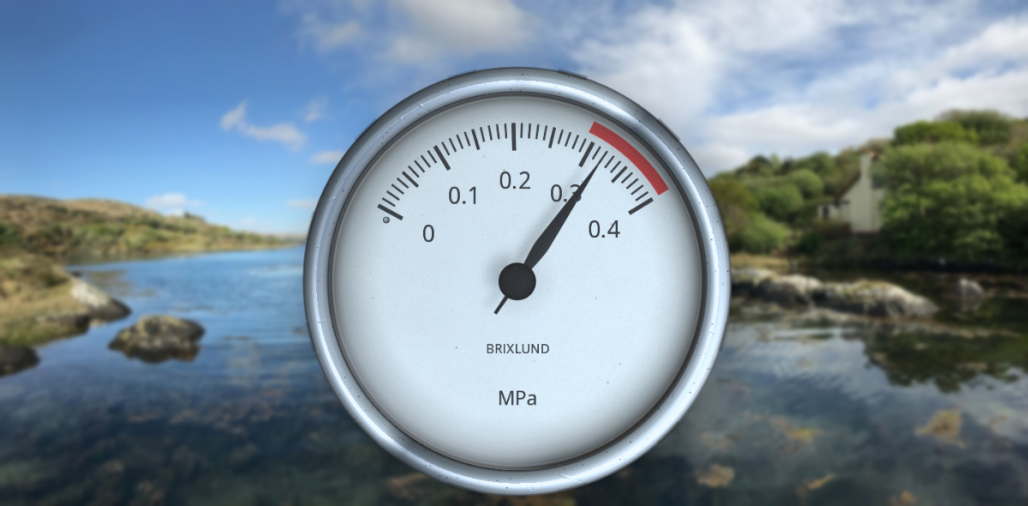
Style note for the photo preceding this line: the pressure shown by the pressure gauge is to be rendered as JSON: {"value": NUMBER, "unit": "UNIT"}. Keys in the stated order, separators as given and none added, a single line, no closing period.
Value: {"value": 0.32, "unit": "MPa"}
